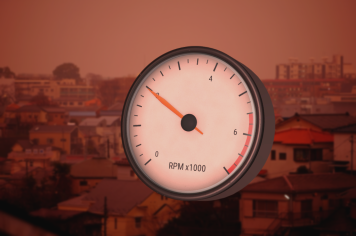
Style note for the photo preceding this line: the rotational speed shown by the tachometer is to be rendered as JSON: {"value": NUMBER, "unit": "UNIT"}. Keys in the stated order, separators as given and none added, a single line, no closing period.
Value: {"value": 2000, "unit": "rpm"}
